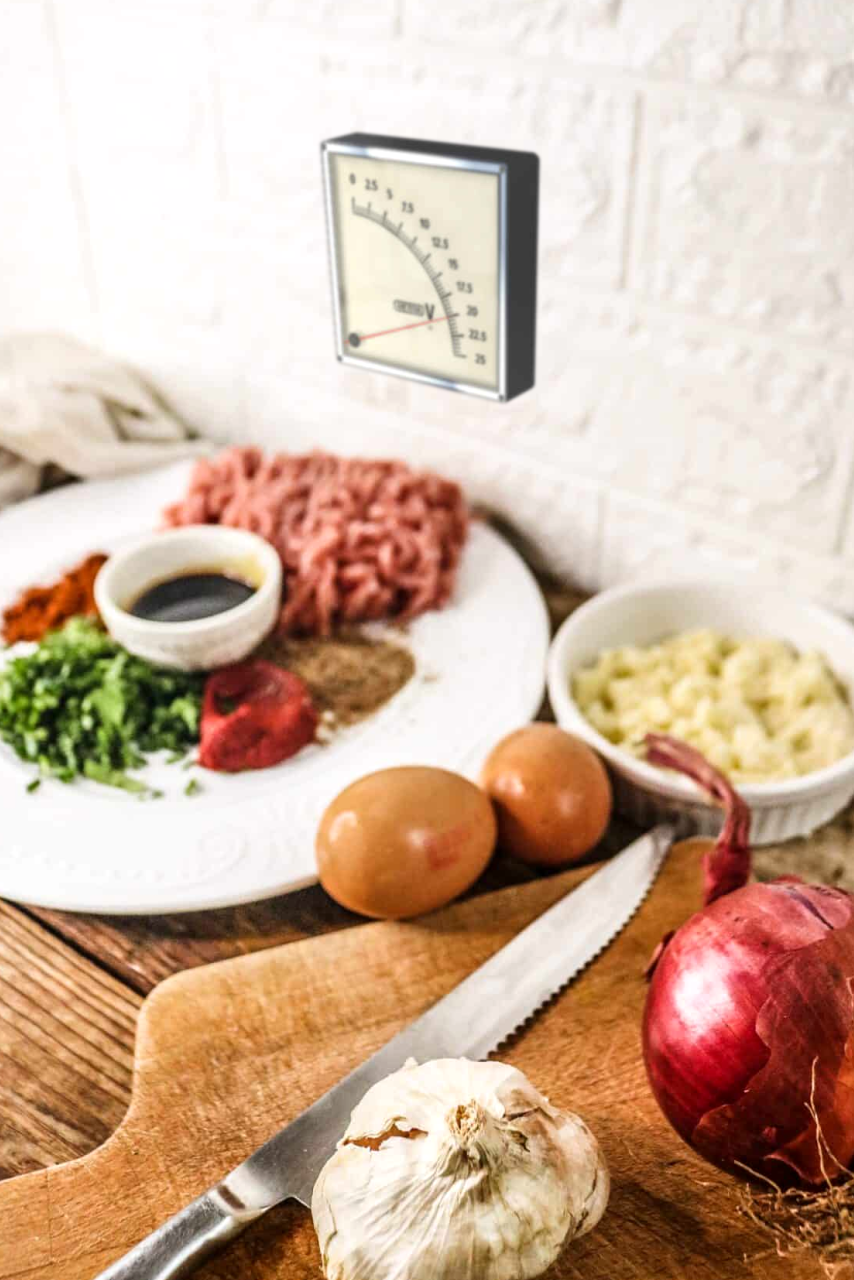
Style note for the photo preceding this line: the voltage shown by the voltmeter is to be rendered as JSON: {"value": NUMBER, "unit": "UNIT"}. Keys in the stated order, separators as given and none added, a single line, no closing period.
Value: {"value": 20, "unit": "V"}
